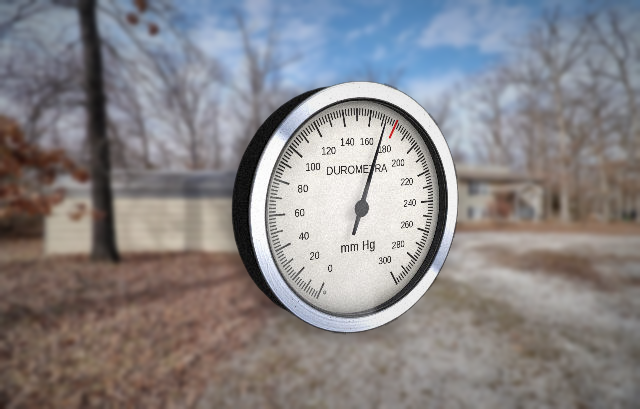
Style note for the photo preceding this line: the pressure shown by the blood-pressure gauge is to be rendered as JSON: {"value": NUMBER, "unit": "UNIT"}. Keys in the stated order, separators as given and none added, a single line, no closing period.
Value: {"value": 170, "unit": "mmHg"}
